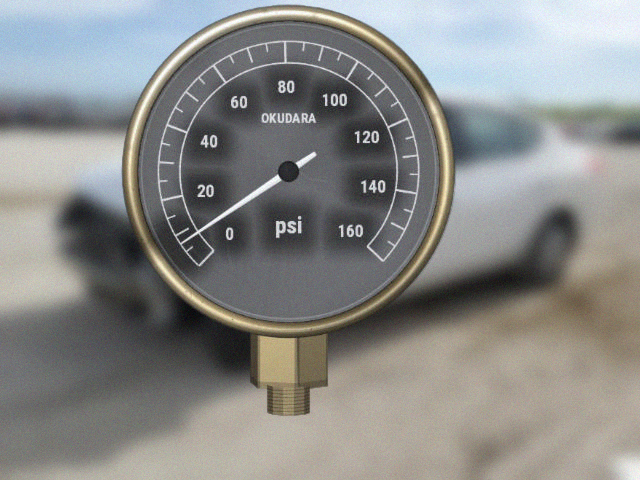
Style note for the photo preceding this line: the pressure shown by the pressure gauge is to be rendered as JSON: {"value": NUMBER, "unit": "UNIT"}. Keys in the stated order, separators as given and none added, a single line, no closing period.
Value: {"value": 7.5, "unit": "psi"}
